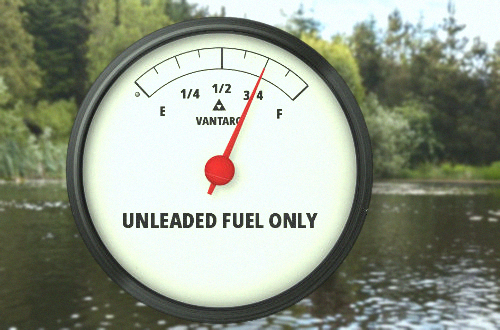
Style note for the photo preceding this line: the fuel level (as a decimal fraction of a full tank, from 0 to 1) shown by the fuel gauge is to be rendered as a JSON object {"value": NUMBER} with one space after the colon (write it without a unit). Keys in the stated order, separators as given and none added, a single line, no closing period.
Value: {"value": 0.75}
